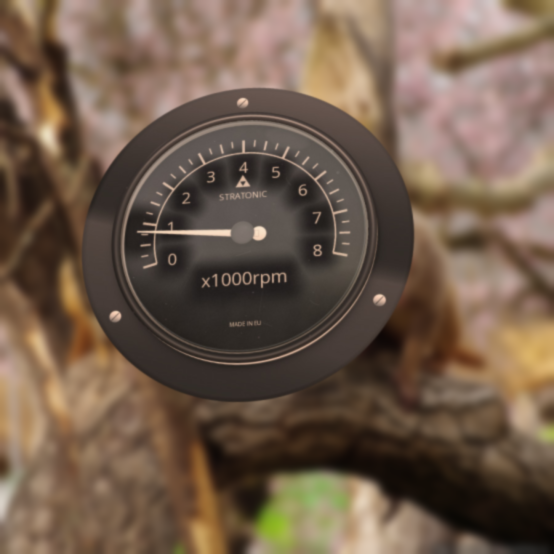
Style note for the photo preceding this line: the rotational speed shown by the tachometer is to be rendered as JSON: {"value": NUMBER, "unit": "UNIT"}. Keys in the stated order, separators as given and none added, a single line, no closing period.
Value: {"value": 750, "unit": "rpm"}
